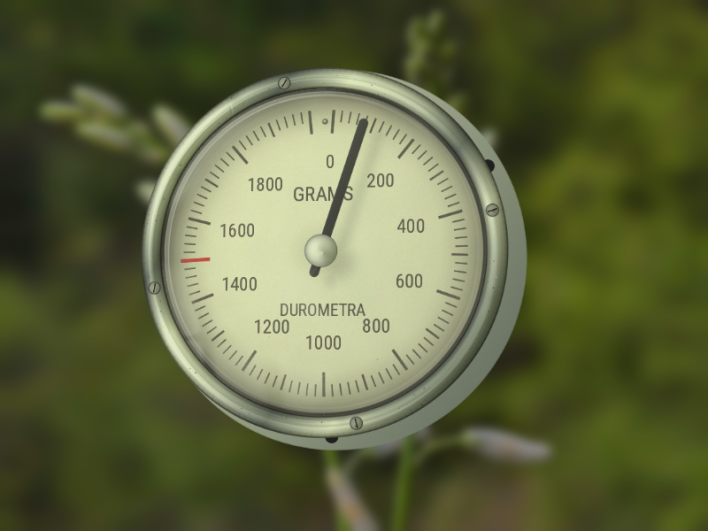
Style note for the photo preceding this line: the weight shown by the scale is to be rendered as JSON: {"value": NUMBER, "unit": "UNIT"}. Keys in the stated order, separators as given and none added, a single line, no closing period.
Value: {"value": 80, "unit": "g"}
